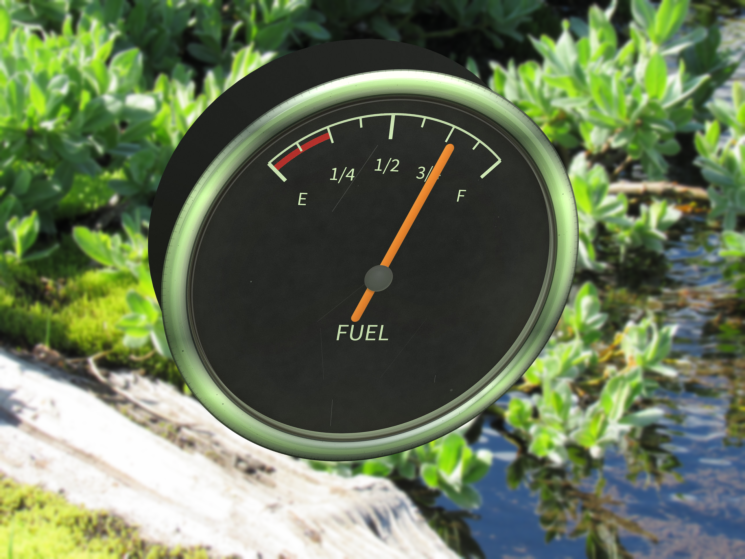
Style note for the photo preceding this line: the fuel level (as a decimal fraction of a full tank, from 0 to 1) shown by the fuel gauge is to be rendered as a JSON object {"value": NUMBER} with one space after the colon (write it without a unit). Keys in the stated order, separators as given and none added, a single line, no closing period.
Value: {"value": 0.75}
